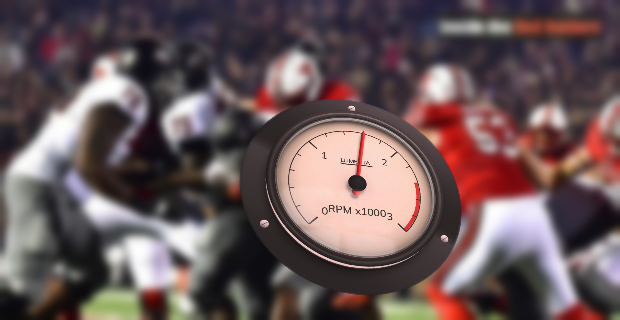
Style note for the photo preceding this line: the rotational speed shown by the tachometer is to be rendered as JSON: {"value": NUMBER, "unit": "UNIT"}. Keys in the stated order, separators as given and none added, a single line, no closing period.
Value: {"value": 1600, "unit": "rpm"}
